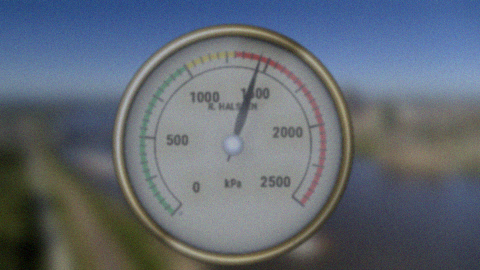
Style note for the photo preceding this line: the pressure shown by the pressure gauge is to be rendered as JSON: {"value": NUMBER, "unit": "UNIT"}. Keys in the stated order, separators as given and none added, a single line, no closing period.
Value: {"value": 1450, "unit": "kPa"}
